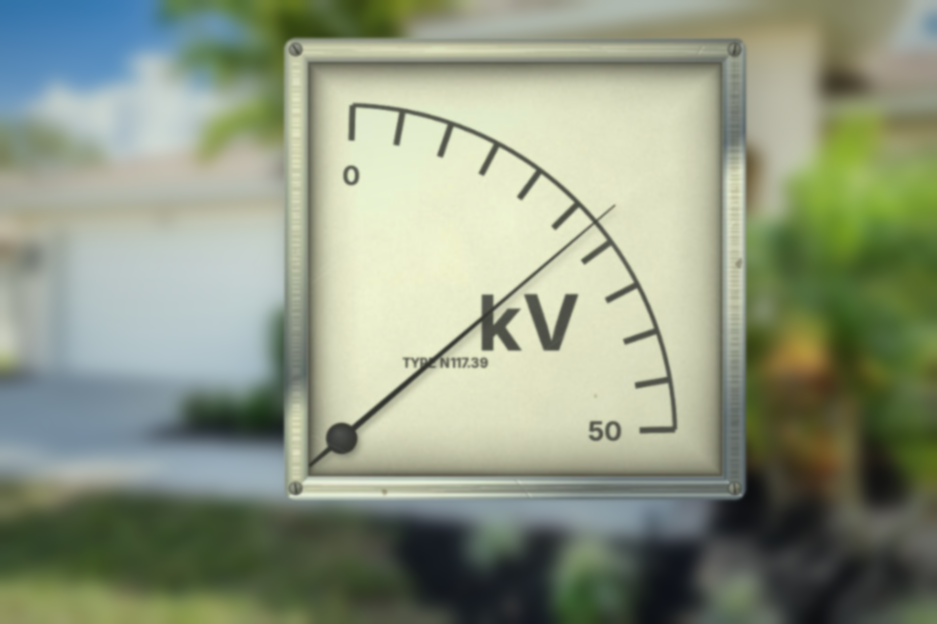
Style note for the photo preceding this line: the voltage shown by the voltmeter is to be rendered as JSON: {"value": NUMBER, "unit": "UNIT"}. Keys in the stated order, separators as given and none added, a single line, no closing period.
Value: {"value": 27.5, "unit": "kV"}
